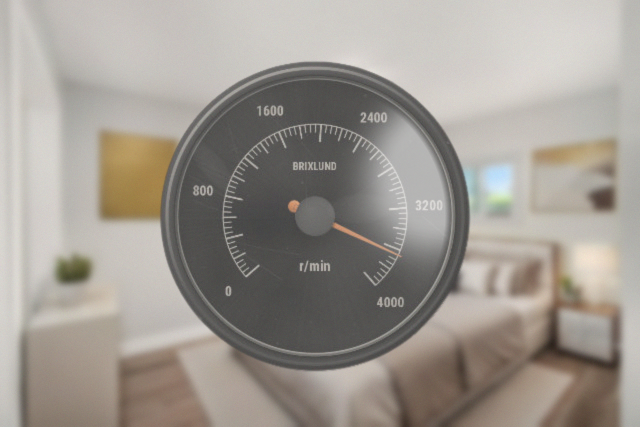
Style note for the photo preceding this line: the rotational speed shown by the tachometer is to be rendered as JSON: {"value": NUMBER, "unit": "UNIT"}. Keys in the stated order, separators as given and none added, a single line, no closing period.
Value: {"value": 3650, "unit": "rpm"}
